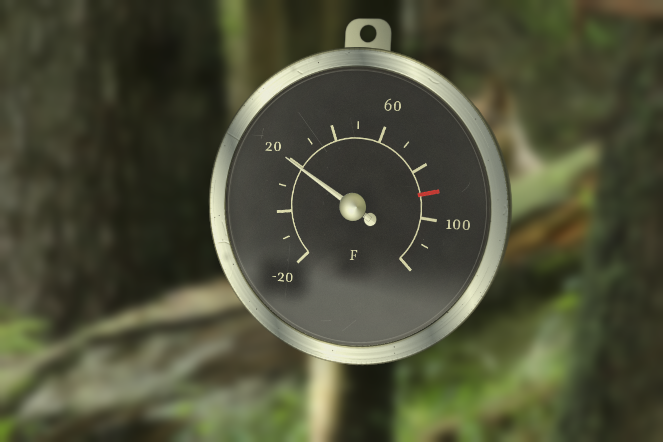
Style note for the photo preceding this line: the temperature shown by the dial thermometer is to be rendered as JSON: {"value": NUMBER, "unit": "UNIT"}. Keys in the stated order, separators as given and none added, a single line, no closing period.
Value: {"value": 20, "unit": "°F"}
